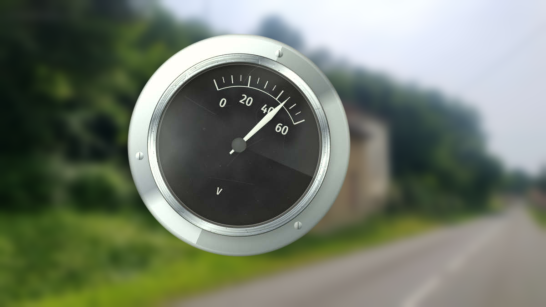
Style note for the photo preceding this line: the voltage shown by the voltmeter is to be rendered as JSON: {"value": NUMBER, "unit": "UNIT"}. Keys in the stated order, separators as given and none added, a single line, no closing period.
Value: {"value": 45, "unit": "V"}
